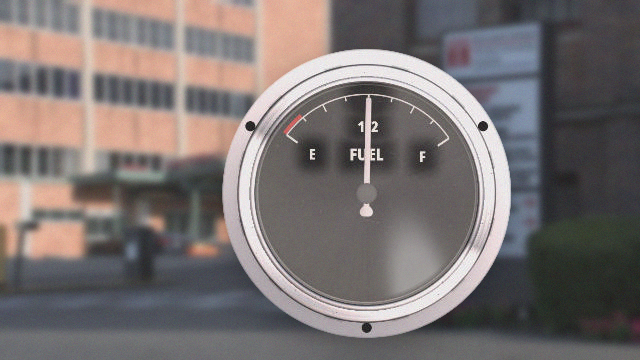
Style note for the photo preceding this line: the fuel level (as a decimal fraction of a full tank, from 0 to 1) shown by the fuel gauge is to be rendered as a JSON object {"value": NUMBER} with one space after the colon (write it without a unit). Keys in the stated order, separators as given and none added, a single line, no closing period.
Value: {"value": 0.5}
